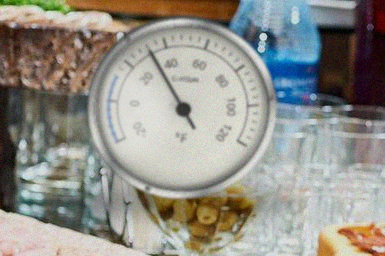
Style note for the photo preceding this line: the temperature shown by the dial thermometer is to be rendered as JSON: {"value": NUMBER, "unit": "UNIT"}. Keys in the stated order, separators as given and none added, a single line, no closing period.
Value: {"value": 32, "unit": "°F"}
